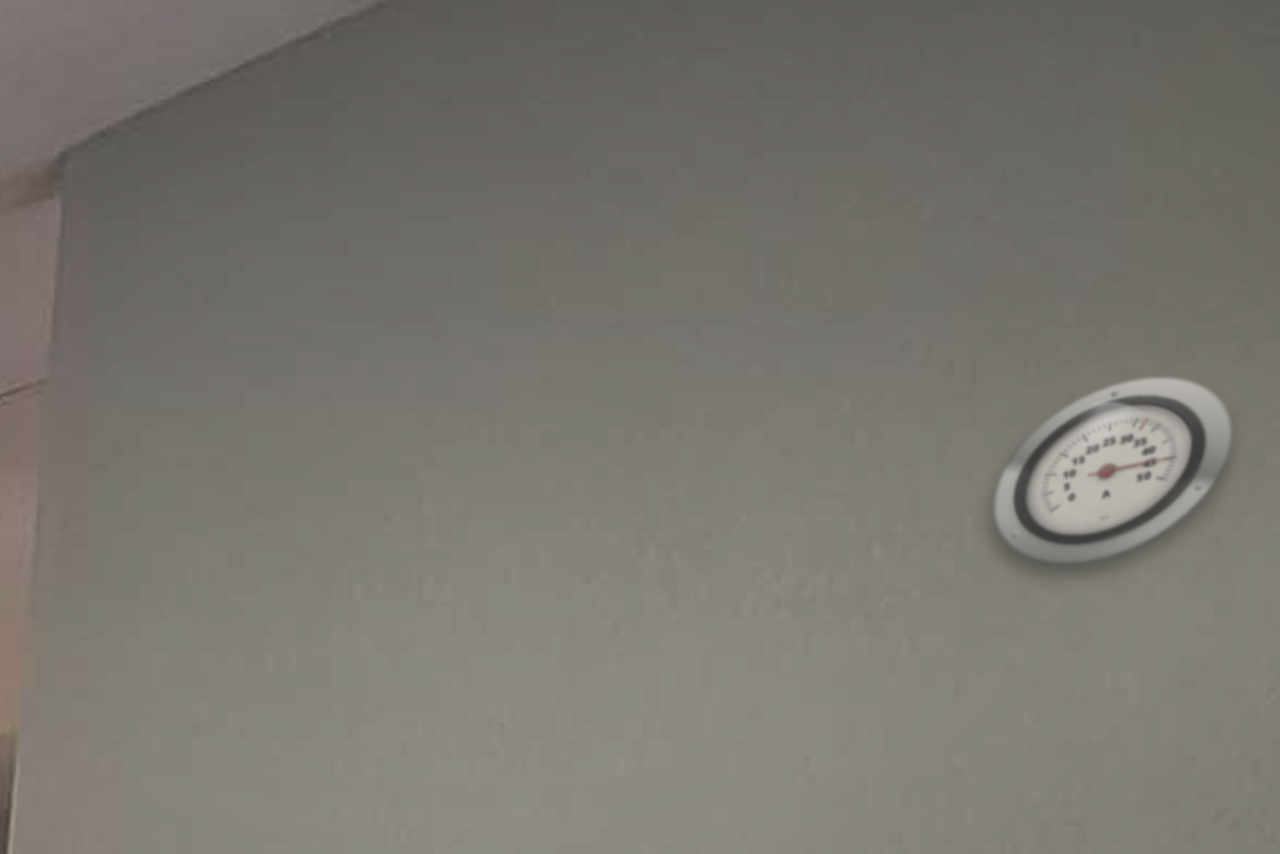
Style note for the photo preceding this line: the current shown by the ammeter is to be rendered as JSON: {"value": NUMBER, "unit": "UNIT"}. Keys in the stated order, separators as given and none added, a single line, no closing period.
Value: {"value": 45, "unit": "A"}
